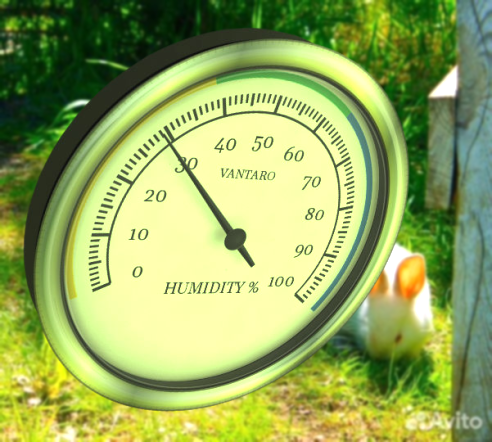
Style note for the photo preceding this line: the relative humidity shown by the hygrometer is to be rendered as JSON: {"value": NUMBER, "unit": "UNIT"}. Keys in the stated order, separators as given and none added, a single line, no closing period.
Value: {"value": 29, "unit": "%"}
